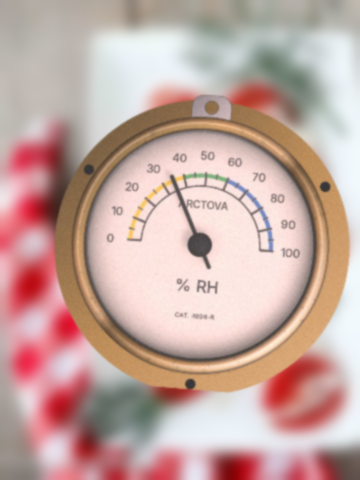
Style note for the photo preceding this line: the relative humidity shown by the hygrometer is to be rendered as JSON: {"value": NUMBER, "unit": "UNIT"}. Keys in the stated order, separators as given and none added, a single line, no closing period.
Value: {"value": 35, "unit": "%"}
